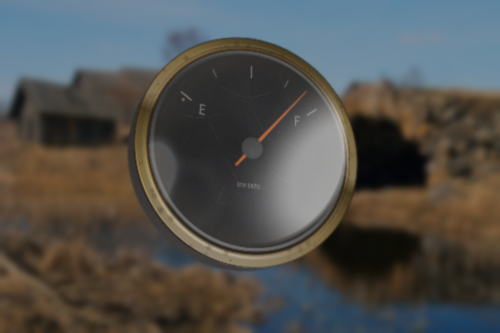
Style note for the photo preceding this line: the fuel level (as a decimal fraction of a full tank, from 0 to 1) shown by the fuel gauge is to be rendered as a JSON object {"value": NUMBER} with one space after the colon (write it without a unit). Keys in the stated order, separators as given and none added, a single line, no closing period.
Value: {"value": 0.875}
